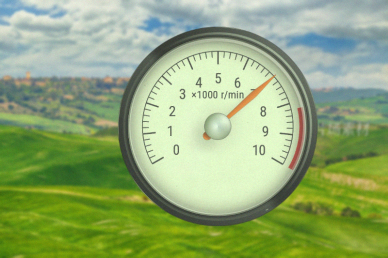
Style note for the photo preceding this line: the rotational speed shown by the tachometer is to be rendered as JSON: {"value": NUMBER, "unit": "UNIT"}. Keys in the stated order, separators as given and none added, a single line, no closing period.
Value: {"value": 7000, "unit": "rpm"}
